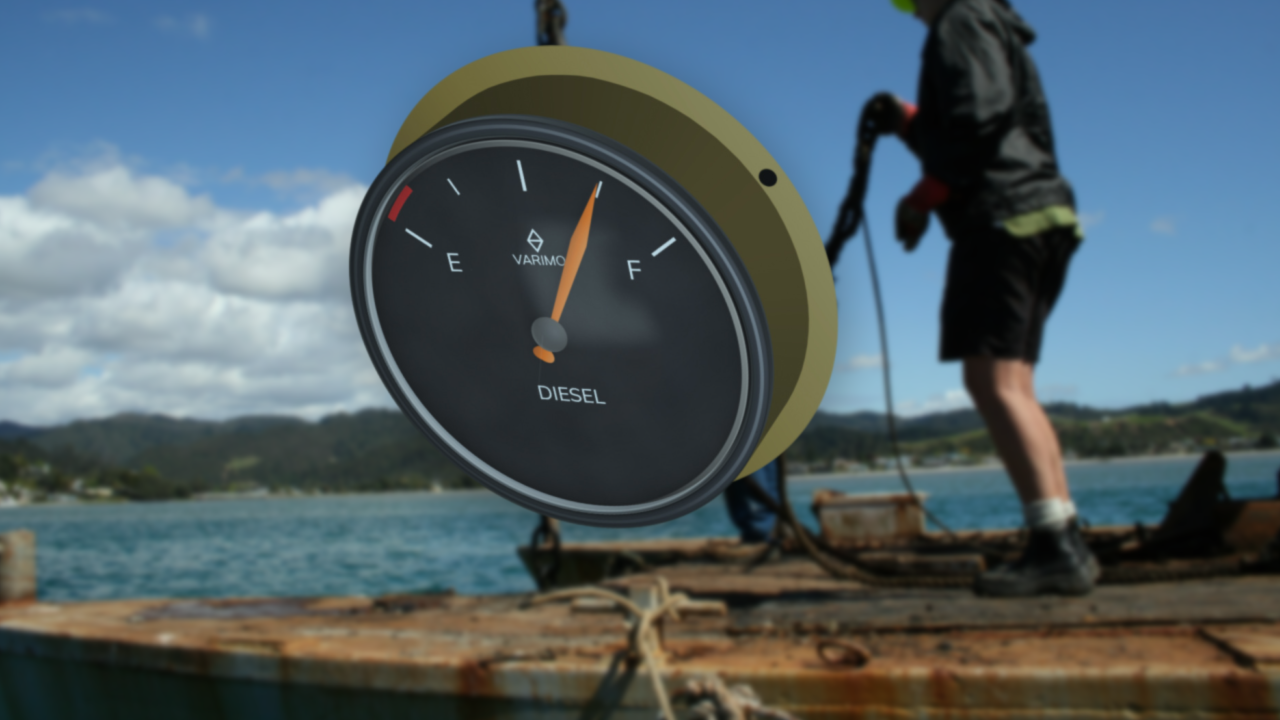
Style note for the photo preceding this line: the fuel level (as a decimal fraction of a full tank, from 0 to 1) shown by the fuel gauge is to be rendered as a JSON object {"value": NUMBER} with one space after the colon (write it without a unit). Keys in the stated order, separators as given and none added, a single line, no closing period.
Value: {"value": 0.75}
